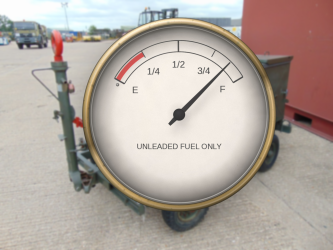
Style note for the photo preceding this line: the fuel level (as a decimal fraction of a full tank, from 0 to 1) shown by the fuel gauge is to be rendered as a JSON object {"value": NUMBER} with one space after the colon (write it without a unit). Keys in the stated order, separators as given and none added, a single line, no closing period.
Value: {"value": 0.875}
